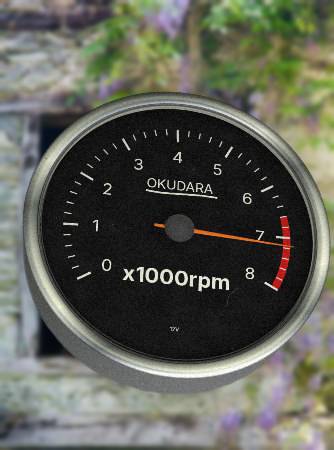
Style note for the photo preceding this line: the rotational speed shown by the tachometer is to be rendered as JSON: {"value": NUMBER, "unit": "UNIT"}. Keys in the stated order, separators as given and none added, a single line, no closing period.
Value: {"value": 7200, "unit": "rpm"}
